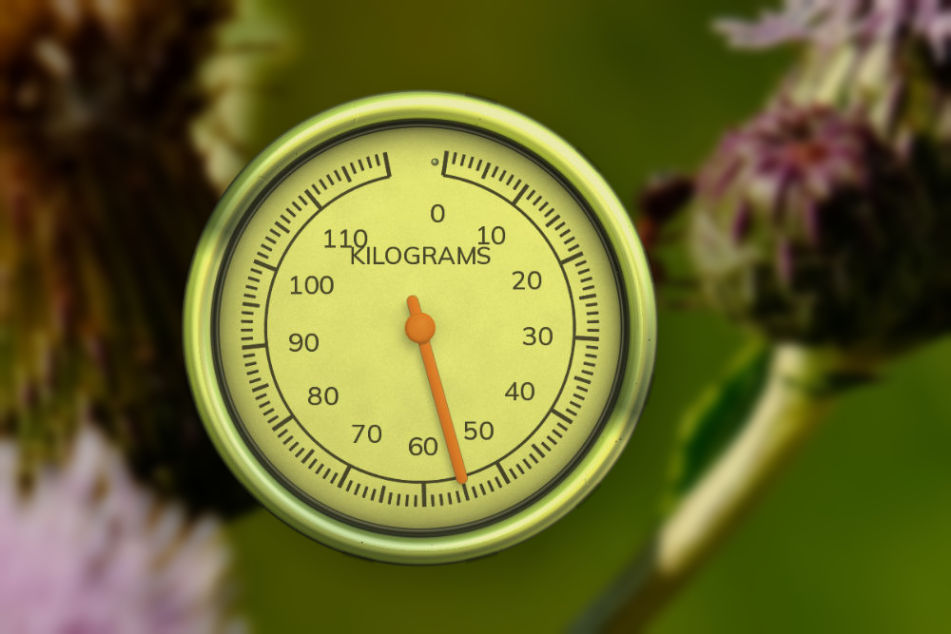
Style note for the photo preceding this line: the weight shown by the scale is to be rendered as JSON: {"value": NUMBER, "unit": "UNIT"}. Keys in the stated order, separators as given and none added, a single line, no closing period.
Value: {"value": 55, "unit": "kg"}
